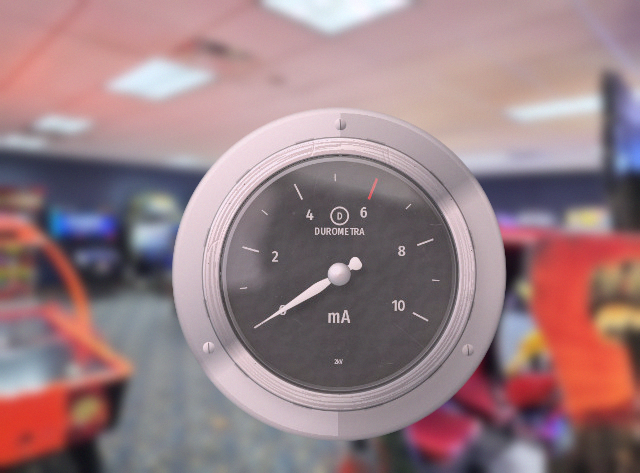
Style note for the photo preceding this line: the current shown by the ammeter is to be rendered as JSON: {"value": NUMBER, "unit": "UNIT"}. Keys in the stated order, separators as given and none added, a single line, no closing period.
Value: {"value": 0, "unit": "mA"}
